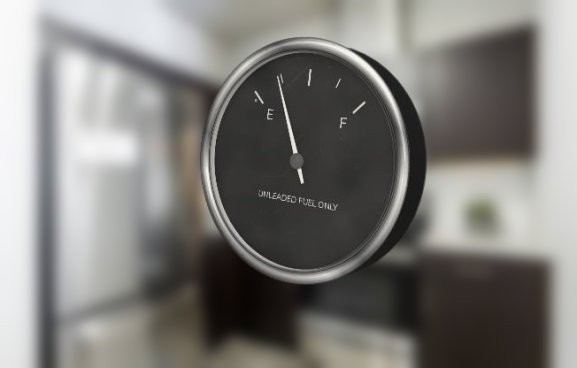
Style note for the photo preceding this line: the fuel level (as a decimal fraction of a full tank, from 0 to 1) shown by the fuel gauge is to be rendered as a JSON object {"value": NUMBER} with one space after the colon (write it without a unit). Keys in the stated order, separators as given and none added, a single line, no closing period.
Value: {"value": 0.25}
